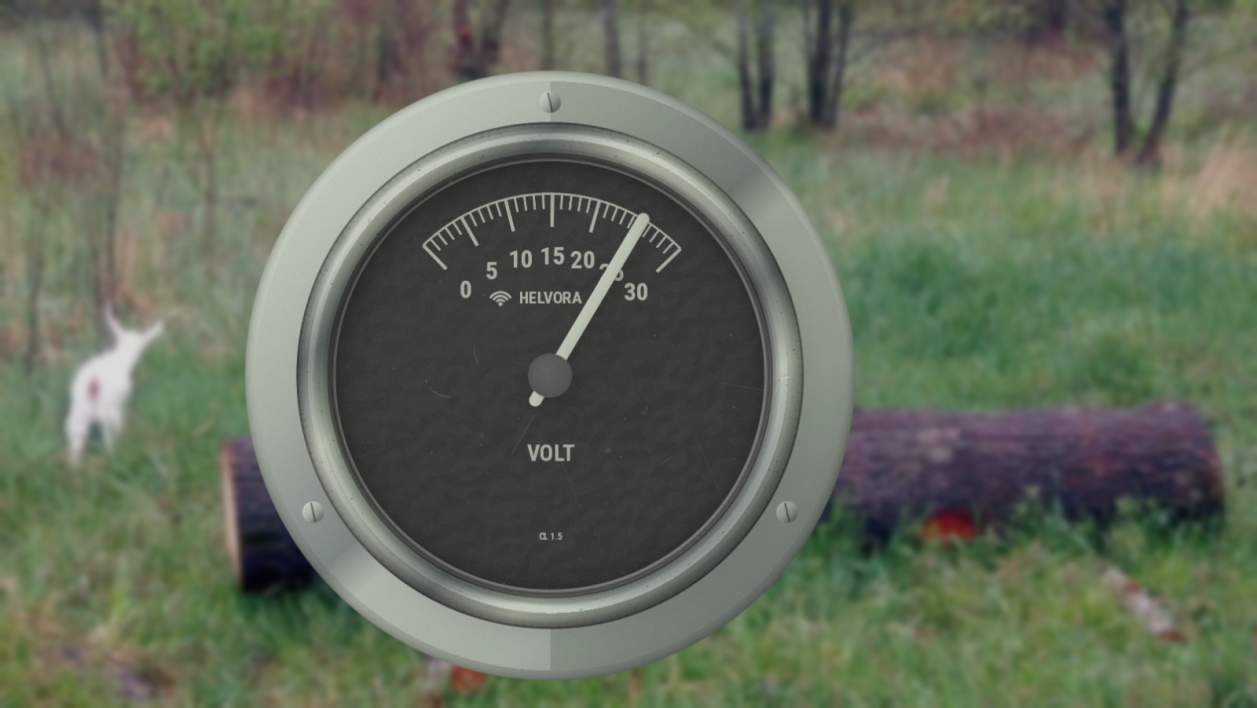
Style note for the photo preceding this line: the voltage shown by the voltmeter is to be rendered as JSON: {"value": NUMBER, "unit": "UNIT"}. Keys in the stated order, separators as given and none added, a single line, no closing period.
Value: {"value": 25, "unit": "V"}
